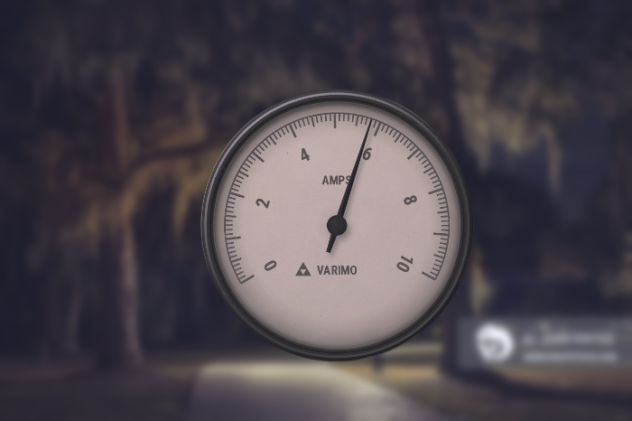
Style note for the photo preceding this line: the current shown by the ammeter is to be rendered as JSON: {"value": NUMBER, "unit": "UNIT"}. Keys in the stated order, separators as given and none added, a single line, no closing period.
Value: {"value": 5.8, "unit": "A"}
